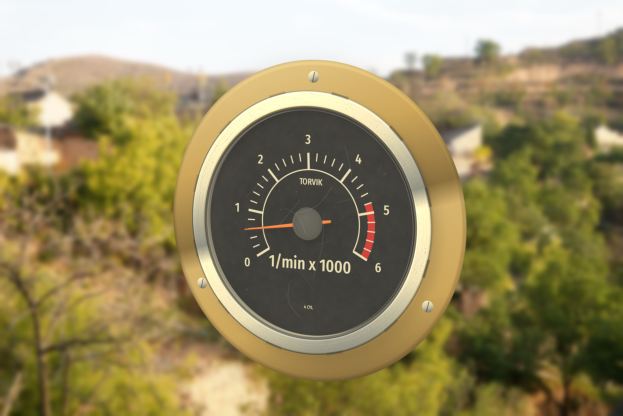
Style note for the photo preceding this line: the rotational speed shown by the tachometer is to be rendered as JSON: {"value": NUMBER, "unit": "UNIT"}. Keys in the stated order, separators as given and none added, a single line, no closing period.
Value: {"value": 600, "unit": "rpm"}
